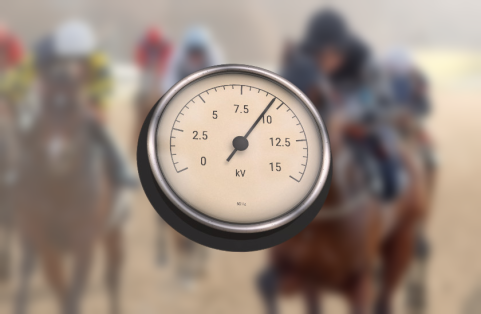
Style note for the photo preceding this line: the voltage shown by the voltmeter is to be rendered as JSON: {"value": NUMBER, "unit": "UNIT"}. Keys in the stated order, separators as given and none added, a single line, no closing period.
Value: {"value": 9.5, "unit": "kV"}
